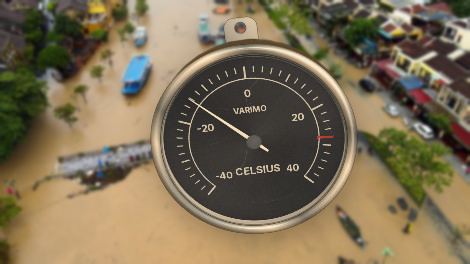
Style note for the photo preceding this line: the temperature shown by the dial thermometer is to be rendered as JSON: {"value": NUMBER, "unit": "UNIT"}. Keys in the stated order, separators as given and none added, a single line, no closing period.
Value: {"value": -14, "unit": "°C"}
